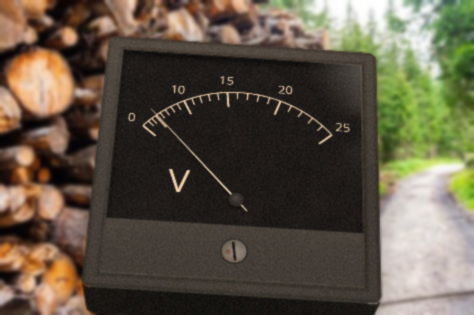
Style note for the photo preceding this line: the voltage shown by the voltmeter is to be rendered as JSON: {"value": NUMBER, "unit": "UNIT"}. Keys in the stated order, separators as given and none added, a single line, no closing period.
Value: {"value": 5, "unit": "V"}
